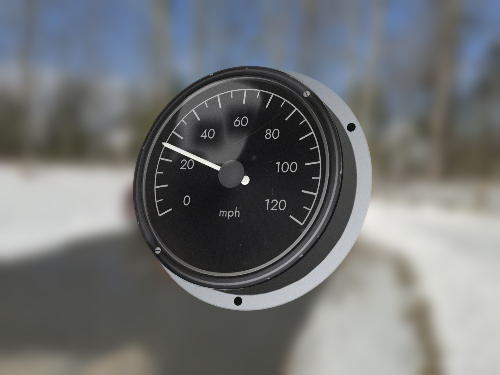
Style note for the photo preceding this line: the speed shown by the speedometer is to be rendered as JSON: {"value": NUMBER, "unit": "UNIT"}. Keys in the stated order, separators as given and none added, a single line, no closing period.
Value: {"value": 25, "unit": "mph"}
